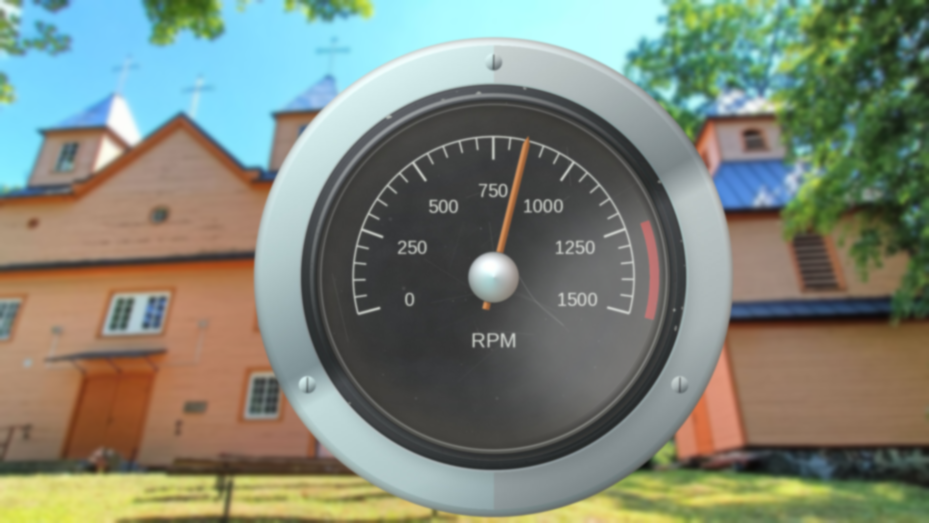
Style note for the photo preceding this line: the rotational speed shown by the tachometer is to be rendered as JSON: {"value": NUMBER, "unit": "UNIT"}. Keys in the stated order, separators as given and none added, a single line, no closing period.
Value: {"value": 850, "unit": "rpm"}
